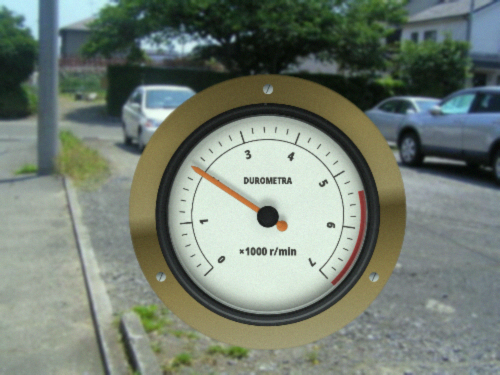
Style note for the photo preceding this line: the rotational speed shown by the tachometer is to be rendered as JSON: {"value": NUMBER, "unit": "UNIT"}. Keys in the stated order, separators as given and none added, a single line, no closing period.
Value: {"value": 2000, "unit": "rpm"}
